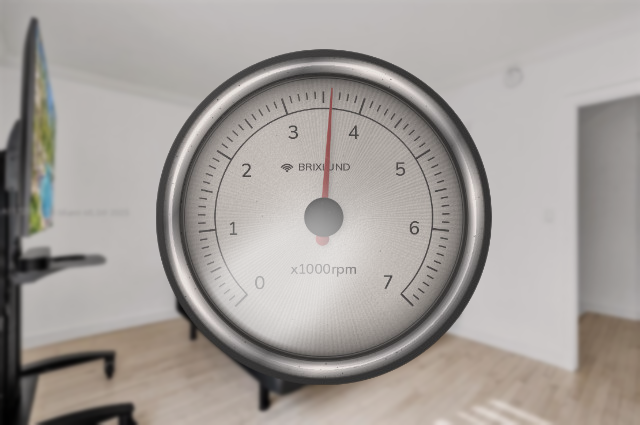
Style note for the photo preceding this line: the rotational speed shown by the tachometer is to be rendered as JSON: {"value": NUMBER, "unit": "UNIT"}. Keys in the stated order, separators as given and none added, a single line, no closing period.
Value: {"value": 3600, "unit": "rpm"}
